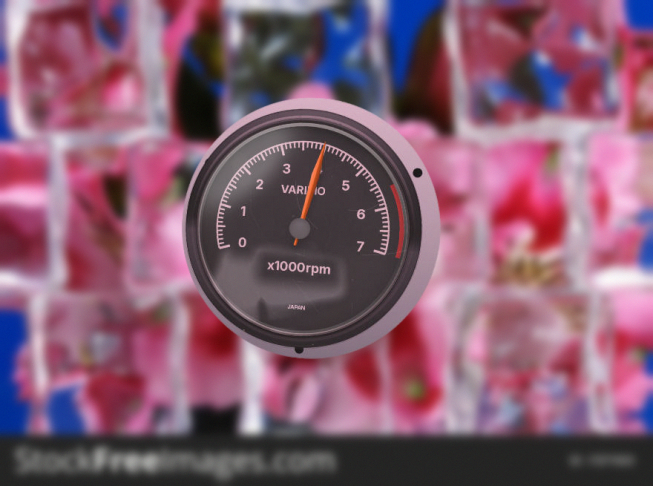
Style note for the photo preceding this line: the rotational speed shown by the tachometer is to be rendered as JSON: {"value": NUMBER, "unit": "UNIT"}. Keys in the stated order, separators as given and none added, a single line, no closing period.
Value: {"value": 4000, "unit": "rpm"}
